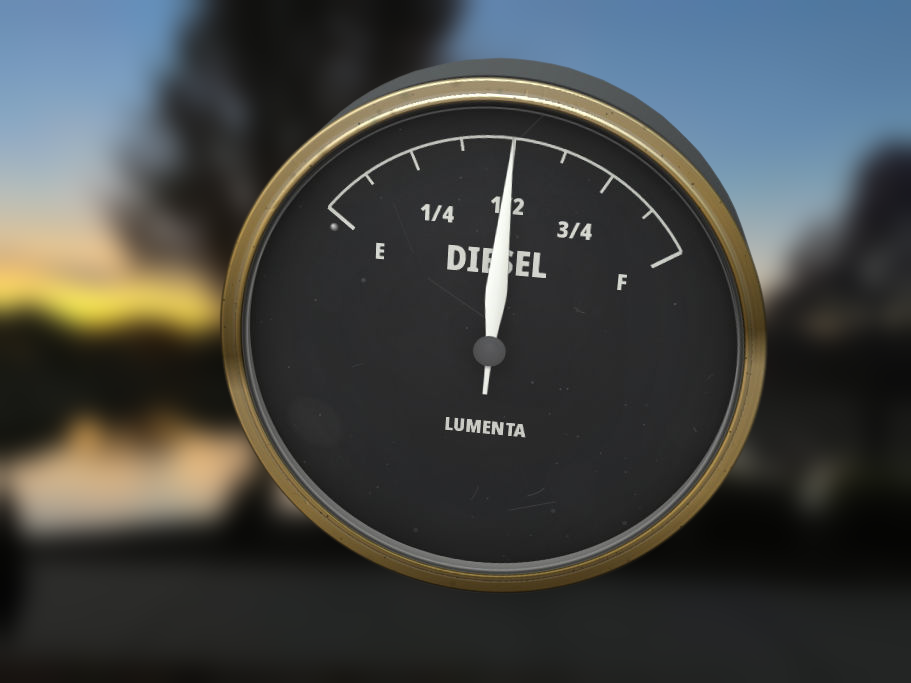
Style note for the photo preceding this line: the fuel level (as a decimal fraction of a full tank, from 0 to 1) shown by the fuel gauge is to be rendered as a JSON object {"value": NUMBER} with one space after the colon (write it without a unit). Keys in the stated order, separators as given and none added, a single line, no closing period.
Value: {"value": 0.5}
